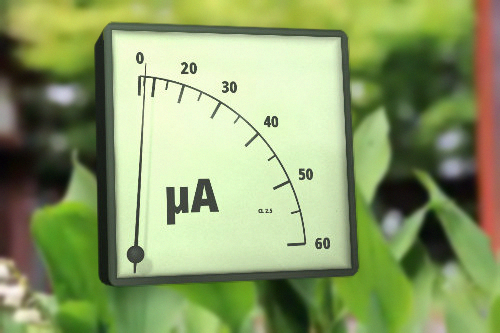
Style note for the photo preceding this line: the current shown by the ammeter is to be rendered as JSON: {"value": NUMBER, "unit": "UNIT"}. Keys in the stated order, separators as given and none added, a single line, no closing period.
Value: {"value": 5, "unit": "µA"}
